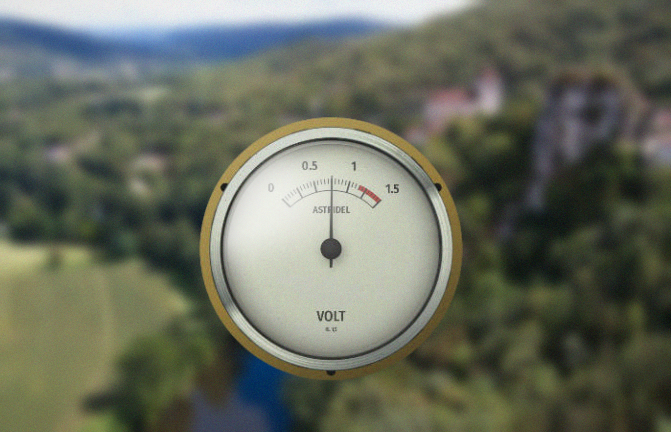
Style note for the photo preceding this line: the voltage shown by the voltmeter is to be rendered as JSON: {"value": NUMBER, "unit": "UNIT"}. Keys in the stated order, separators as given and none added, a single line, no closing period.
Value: {"value": 0.75, "unit": "V"}
